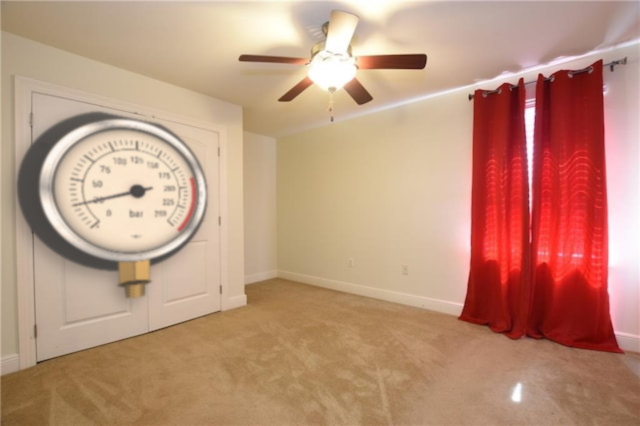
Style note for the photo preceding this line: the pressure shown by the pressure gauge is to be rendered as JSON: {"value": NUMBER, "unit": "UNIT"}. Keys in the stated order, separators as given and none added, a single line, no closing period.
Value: {"value": 25, "unit": "bar"}
